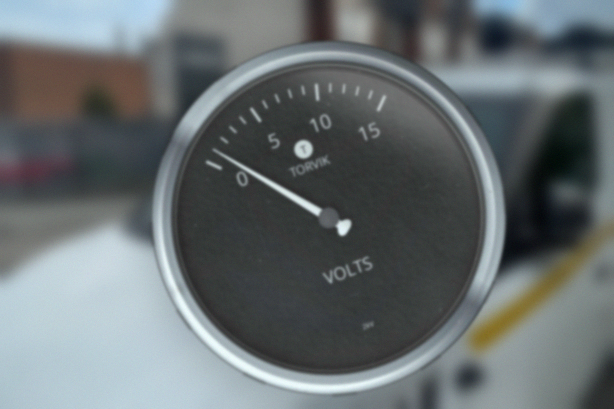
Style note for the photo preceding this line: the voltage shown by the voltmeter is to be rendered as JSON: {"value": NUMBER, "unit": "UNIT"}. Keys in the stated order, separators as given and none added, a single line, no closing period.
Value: {"value": 1, "unit": "V"}
